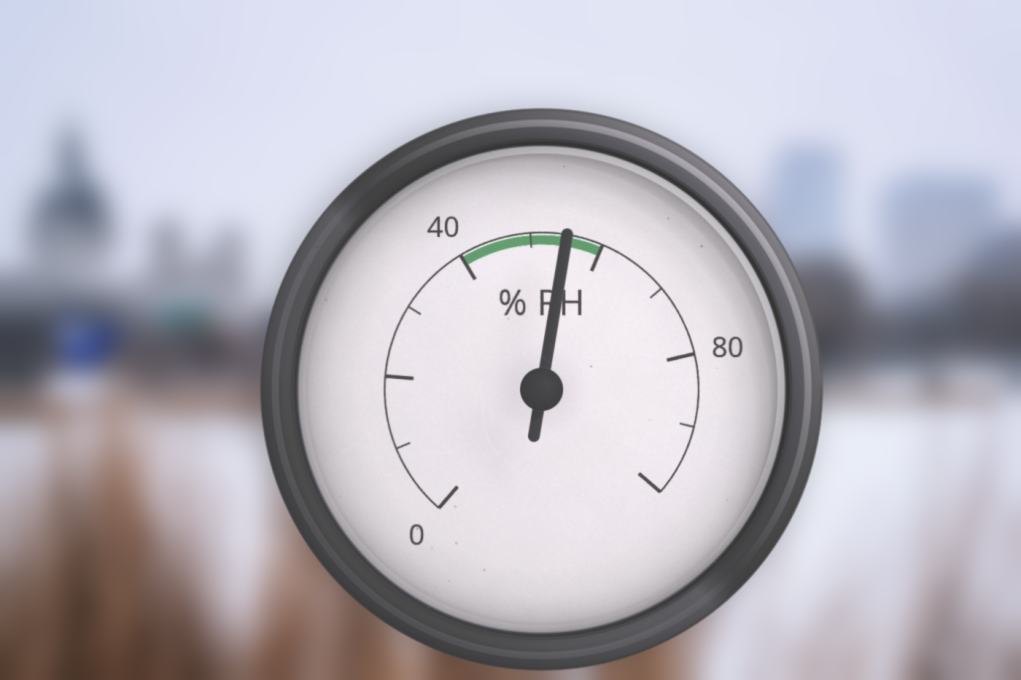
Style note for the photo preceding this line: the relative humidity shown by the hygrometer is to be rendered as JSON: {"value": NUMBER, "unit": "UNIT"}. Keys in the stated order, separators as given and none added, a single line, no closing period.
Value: {"value": 55, "unit": "%"}
